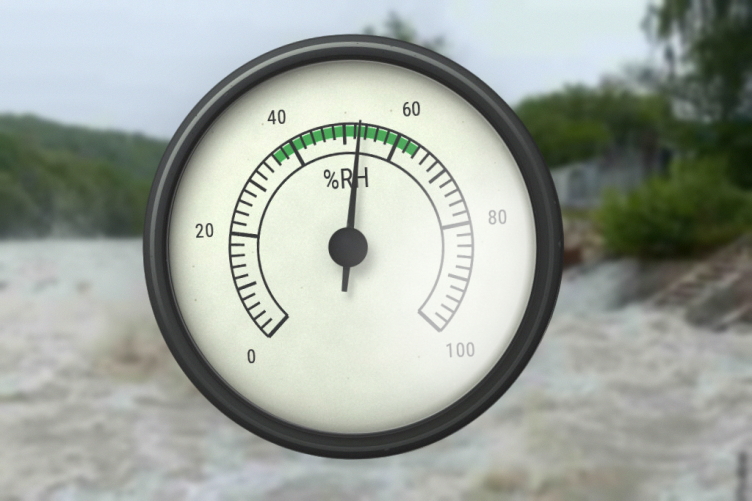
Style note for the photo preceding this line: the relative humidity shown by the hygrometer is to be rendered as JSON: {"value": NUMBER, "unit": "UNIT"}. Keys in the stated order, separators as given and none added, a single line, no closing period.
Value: {"value": 53, "unit": "%"}
